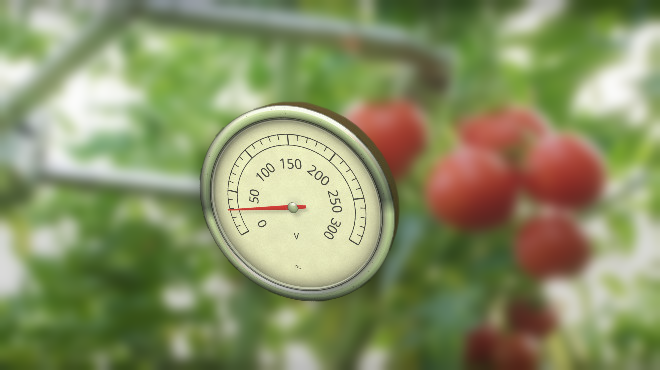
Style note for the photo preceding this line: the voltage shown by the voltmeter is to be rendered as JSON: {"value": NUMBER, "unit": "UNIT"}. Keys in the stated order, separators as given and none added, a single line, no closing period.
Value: {"value": 30, "unit": "V"}
